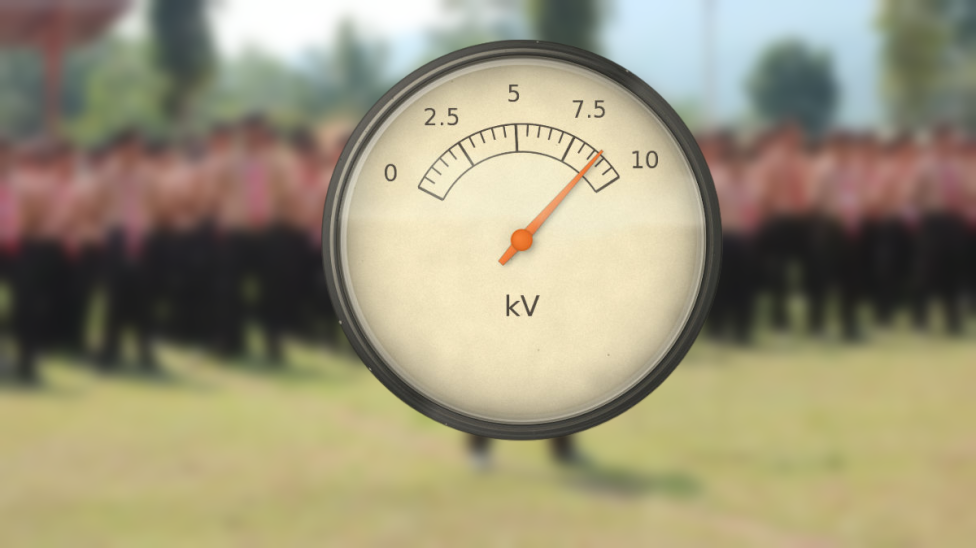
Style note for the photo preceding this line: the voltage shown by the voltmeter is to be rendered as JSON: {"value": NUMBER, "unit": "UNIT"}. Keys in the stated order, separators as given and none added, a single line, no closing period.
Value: {"value": 8.75, "unit": "kV"}
